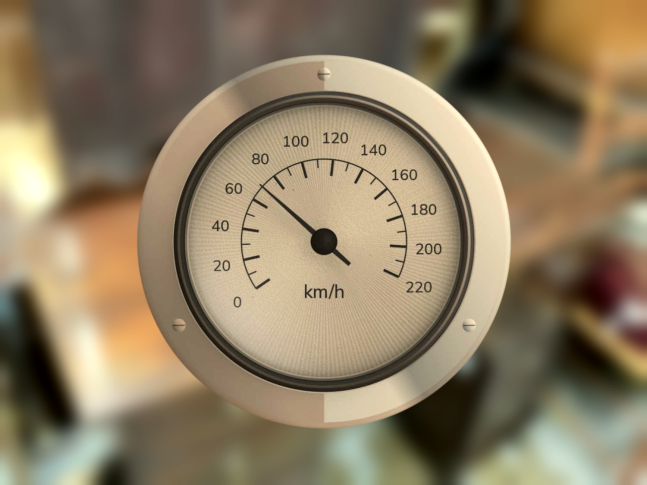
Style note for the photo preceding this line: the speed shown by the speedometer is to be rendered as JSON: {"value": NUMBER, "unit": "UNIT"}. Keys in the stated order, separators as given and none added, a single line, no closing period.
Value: {"value": 70, "unit": "km/h"}
